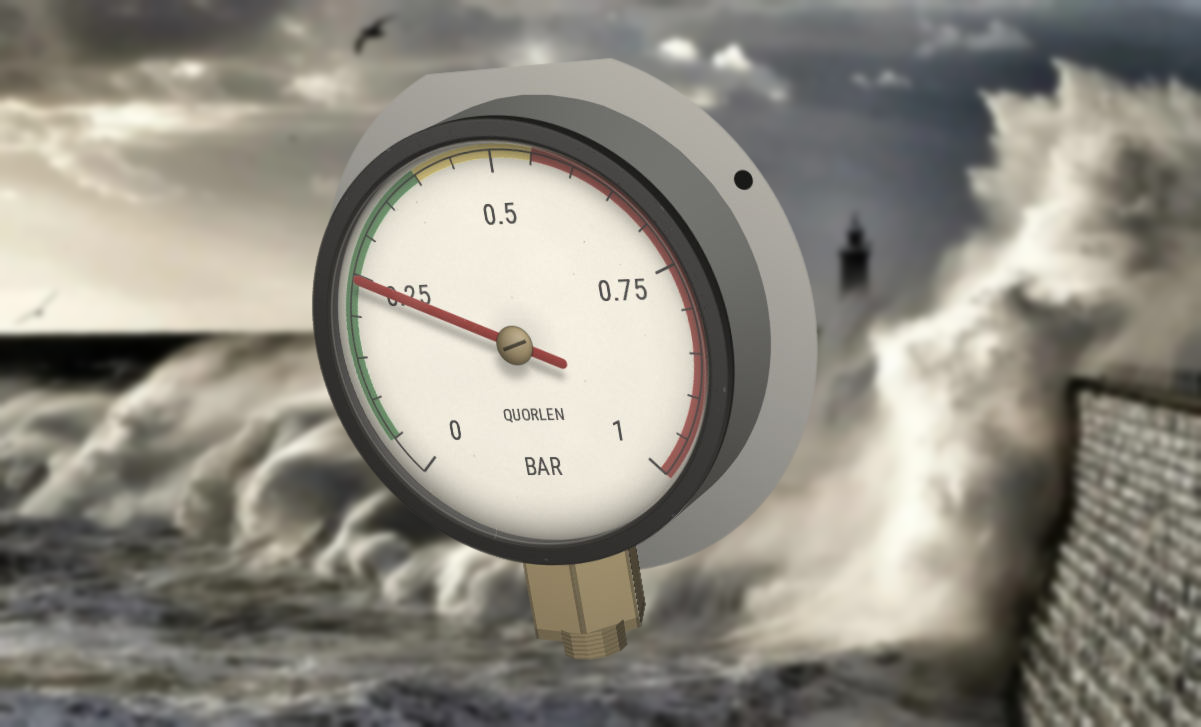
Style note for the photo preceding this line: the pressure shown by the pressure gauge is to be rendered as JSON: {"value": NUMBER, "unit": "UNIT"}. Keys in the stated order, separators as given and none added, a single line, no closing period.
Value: {"value": 0.25, "unit": "bar"}
